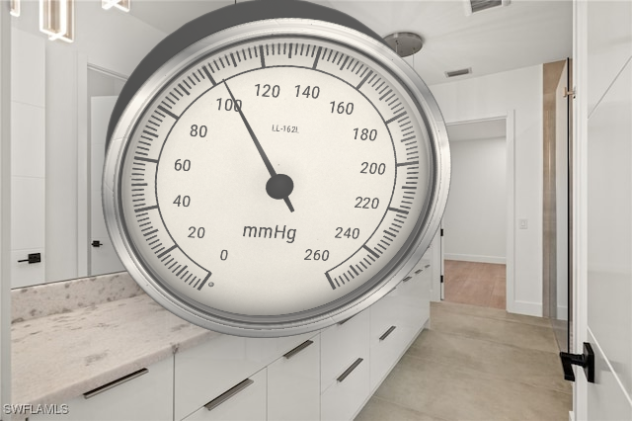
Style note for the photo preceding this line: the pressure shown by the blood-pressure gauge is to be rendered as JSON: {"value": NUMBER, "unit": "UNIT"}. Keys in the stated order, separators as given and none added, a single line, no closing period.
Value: {"value": 104, "unit": "mmHg"}
